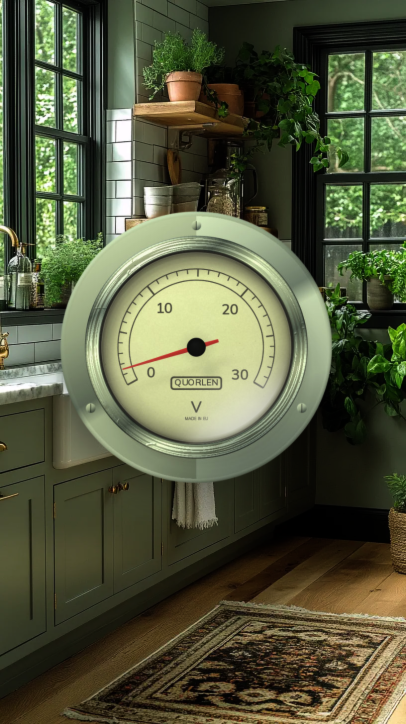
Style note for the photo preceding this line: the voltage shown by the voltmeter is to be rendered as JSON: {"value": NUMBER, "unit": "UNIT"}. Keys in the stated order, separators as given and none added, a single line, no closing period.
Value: {"value": 1.5, "unit": "V"}
